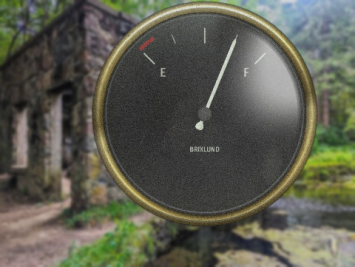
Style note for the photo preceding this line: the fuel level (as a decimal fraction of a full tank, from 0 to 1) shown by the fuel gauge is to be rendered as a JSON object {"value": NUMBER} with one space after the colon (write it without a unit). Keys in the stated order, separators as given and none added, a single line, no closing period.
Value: {"value": 0.75}
